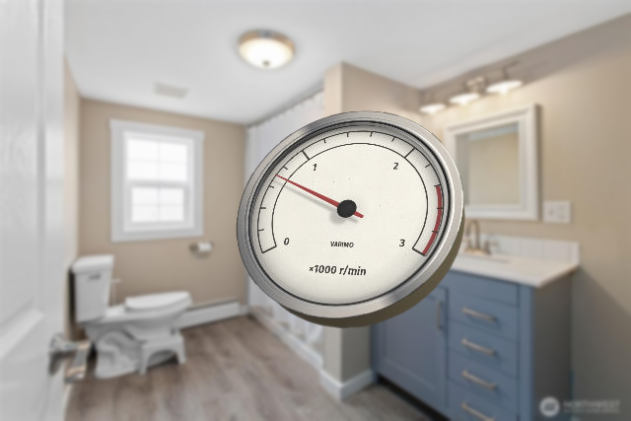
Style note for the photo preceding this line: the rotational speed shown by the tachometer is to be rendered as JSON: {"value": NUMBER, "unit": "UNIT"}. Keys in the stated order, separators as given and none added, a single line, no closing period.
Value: {"value": 700, "unit": "rpm"}
